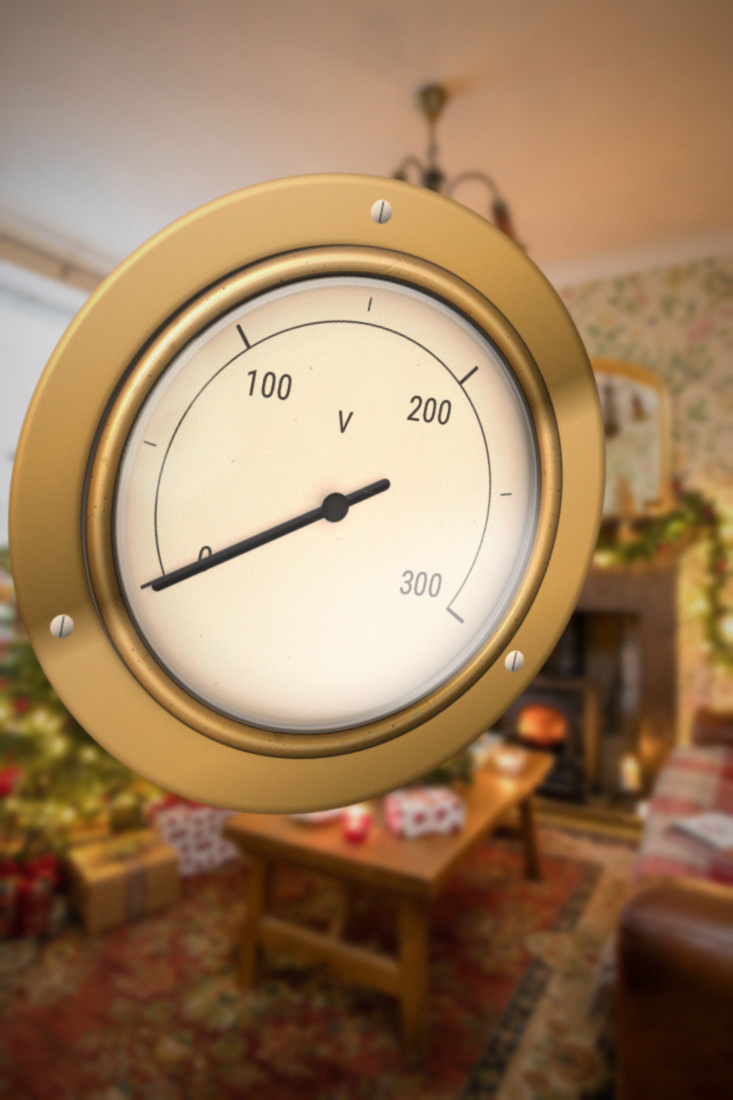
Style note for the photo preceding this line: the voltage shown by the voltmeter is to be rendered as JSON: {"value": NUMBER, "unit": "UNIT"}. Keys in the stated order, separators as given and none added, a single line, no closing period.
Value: {"value": 0, "unit": "V"}
